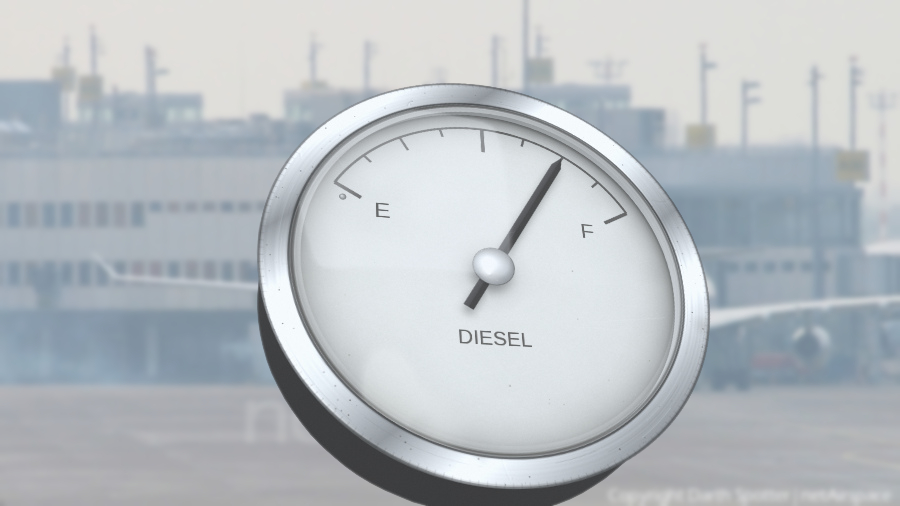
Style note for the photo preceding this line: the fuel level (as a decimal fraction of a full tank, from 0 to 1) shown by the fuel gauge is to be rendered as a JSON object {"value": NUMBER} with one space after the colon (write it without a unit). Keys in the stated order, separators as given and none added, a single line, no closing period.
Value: {"value": 0.75}
